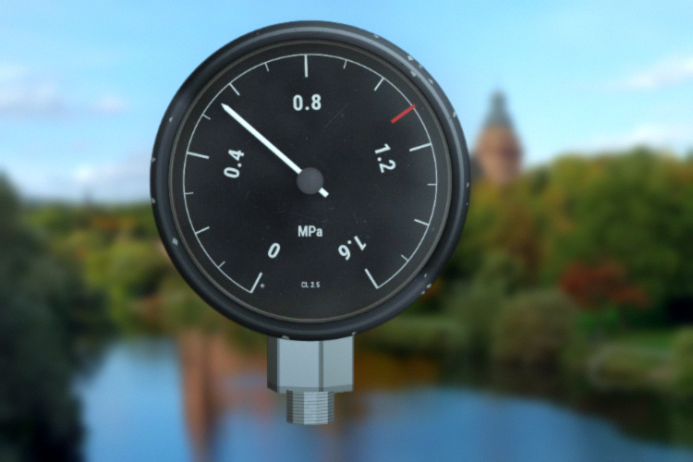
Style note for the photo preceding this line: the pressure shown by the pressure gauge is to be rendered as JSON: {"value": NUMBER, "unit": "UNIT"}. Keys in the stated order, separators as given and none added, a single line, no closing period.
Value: {"value": 0.55, "unit": "MPa"}
